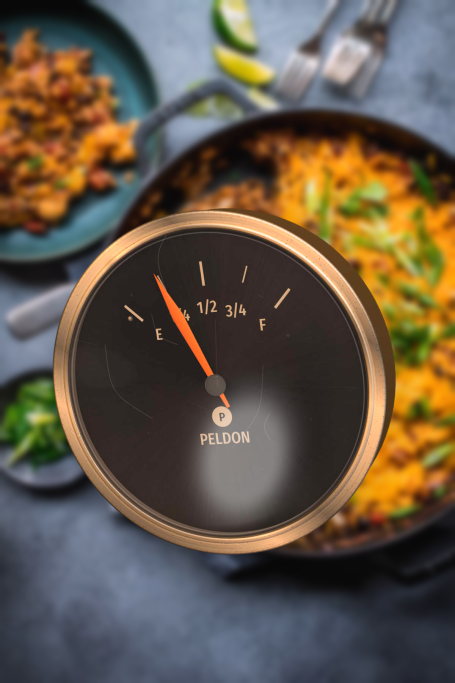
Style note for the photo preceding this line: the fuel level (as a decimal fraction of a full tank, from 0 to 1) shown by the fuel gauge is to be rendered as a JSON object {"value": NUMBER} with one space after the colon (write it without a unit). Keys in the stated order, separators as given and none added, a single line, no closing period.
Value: {"value": 0.25}
